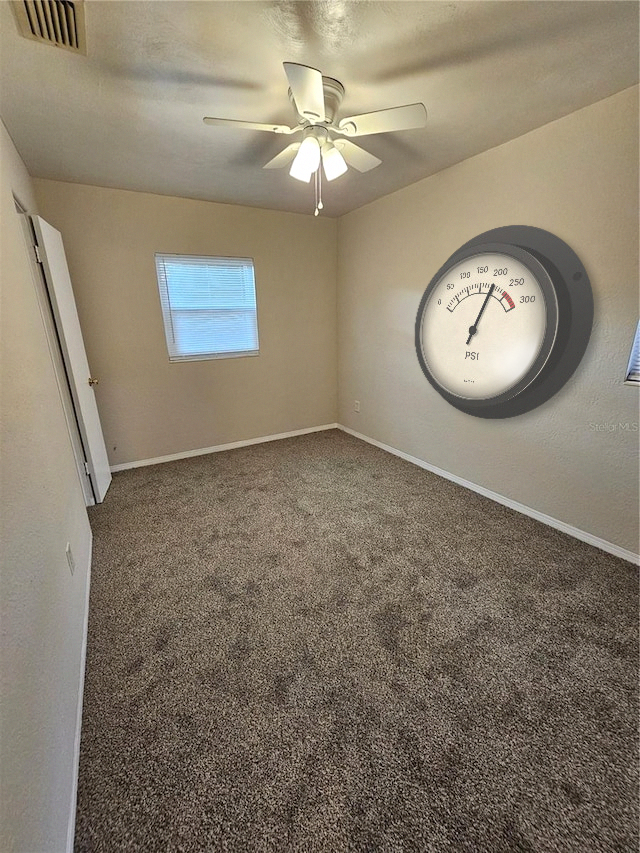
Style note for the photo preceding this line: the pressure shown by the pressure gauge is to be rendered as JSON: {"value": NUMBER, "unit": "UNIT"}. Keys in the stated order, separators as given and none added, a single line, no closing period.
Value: {"value": 200, "unit": "psi"}
